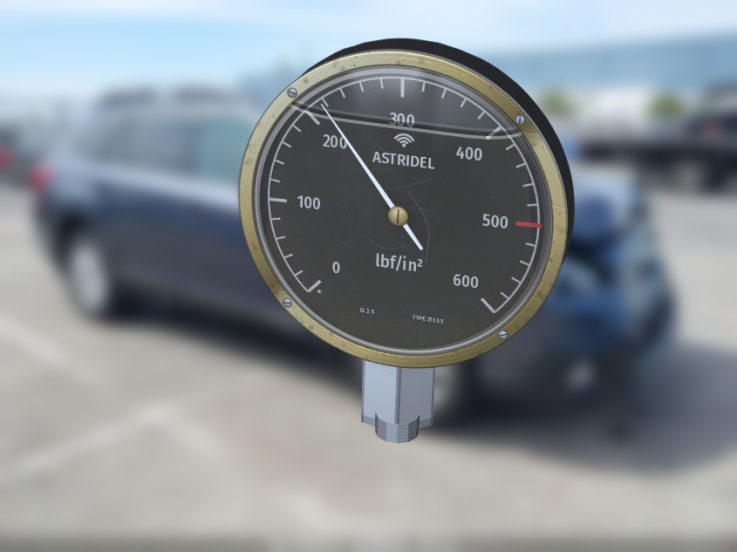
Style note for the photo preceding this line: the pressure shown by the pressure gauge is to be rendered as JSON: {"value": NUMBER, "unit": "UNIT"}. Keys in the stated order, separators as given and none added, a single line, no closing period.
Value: {"value": 220, "unit": "psi"}
